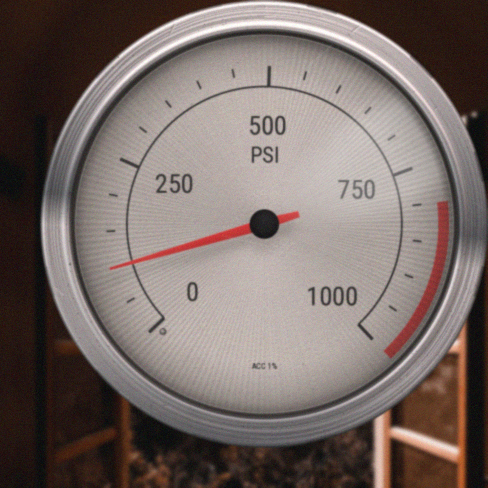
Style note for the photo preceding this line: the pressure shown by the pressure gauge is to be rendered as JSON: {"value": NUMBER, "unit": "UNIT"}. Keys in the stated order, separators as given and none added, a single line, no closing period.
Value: {"value": 100, "unit": "psi"}
